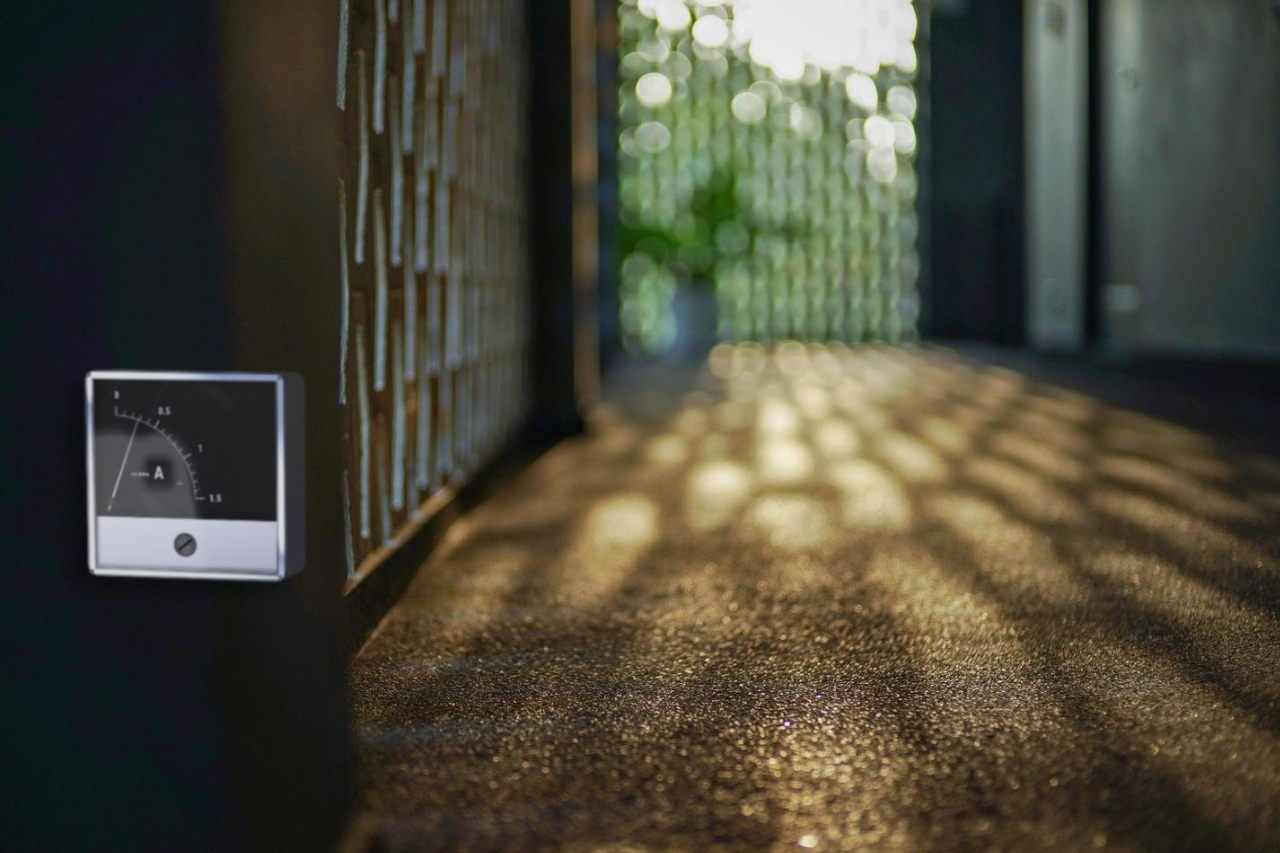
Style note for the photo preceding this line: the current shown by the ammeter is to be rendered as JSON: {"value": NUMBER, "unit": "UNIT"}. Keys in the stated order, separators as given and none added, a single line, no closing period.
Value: {"value": 0.3, "unit": "A"}
